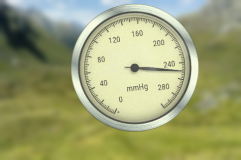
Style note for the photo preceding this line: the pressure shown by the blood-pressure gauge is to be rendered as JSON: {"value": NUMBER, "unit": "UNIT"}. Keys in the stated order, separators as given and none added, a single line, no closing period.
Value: {"value": 250, "unit": "mmHg"}
